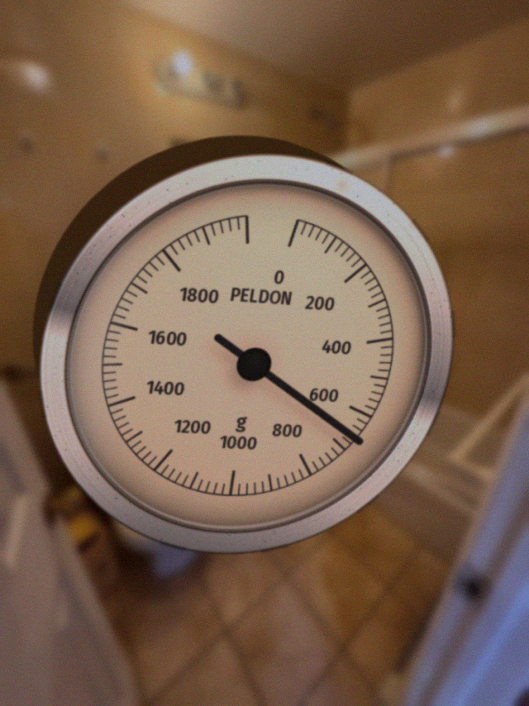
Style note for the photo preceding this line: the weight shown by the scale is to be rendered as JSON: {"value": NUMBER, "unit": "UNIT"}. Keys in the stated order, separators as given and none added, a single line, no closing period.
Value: {"value": 660, "unit": "g"}
